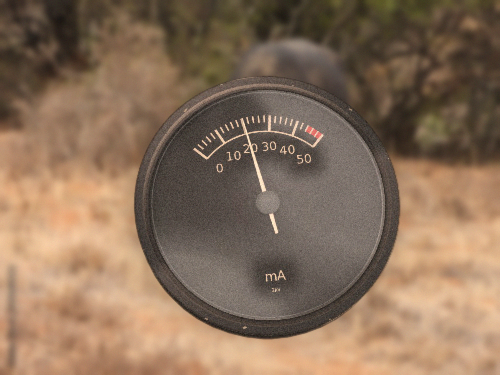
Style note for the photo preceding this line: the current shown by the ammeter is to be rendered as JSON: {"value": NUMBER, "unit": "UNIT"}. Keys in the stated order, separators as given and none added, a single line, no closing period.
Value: {"value": 20, "unit": "mA"}
